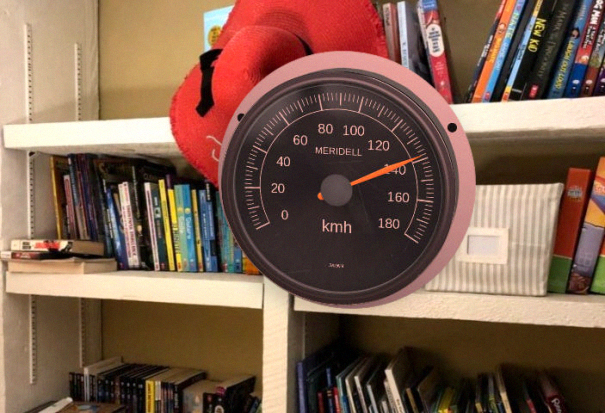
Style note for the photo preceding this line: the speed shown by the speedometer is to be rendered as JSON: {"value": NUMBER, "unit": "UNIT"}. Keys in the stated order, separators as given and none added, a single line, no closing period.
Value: {"value": 138, "unit": "km/h"}
